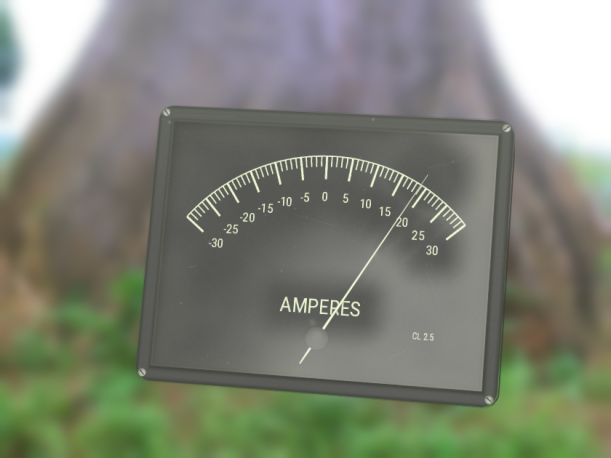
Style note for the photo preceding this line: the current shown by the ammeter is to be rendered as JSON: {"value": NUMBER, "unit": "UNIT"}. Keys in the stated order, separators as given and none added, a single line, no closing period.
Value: {"value": 19, "unit": "A"}
